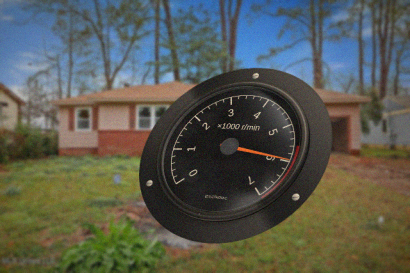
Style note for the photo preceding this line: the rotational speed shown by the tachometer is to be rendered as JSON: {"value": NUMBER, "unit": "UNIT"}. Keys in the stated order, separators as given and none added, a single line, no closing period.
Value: {"value": 6000, "unit": "rpm"}
